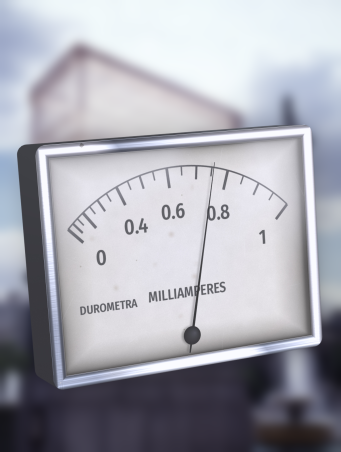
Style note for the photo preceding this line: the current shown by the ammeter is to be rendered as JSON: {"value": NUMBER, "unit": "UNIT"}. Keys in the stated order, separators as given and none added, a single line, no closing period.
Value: {"value": 0.75, "unit": "mA"}
